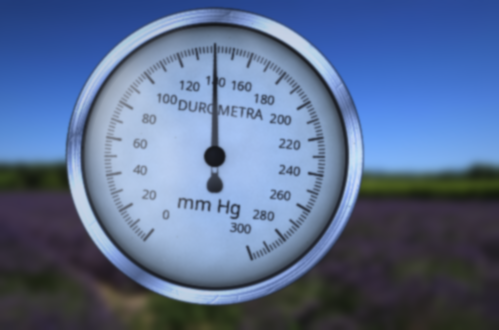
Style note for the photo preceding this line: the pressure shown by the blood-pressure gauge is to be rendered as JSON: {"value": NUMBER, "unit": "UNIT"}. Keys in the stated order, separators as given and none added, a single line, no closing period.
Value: {"value": 140, "unit": "mmHg"}
